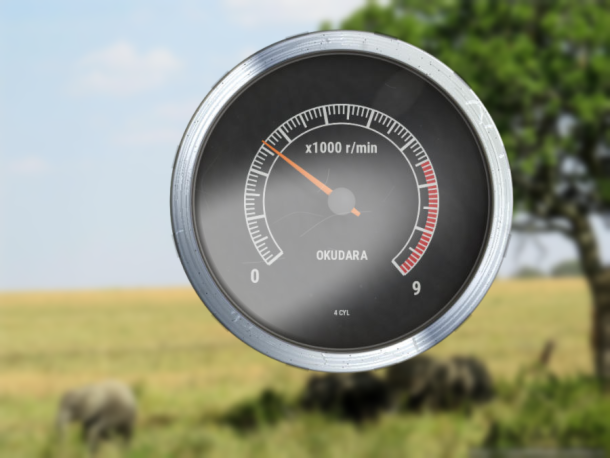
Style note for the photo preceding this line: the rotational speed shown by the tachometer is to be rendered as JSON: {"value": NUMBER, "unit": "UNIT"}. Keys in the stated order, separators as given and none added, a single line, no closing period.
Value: {"value": 2600, "unit": "rpm"}
